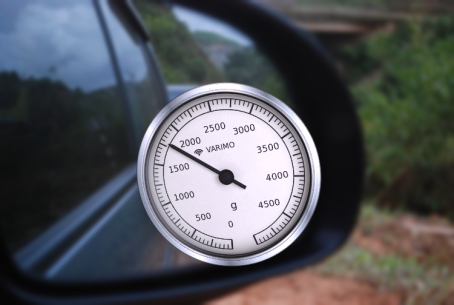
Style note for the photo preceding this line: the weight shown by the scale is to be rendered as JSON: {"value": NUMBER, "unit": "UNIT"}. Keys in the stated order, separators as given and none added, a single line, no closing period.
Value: {"value": 1800, "unit": "g"}
